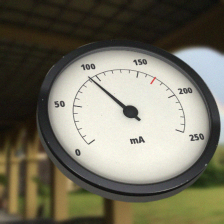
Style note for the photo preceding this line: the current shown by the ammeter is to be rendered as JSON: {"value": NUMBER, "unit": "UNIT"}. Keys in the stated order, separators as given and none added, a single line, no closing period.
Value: {"value": 90, "unit": "mA"}
